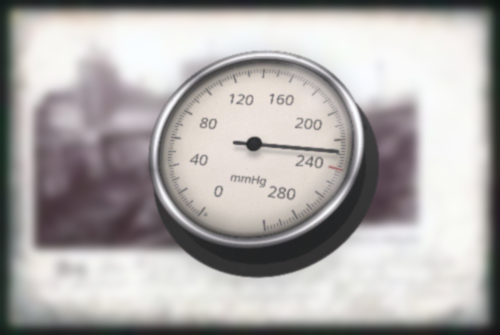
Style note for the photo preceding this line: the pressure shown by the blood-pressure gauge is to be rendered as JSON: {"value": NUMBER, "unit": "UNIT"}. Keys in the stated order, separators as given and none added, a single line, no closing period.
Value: {"value": 230, "unit": "mmHg"}
